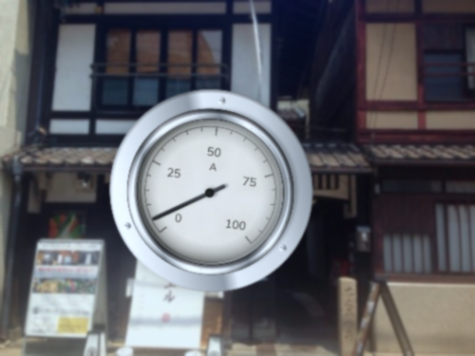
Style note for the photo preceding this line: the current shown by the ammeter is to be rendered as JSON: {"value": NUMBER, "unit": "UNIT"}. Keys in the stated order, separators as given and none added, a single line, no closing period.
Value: {"value": 5, "unit": "A"}
